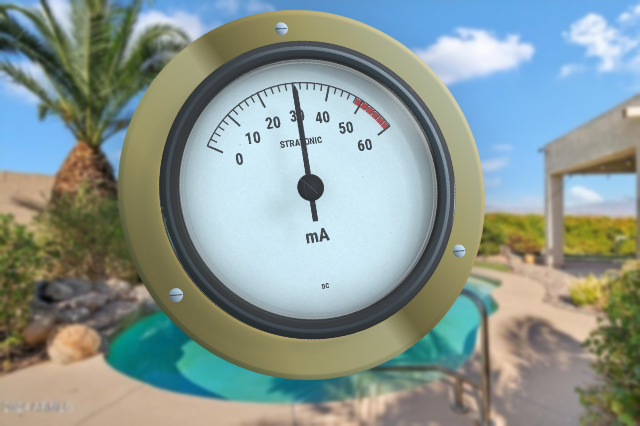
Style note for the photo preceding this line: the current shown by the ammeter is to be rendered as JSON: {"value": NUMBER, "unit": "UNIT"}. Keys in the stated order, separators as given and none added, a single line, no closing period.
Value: {"value": 30, "unit": "mA"}
